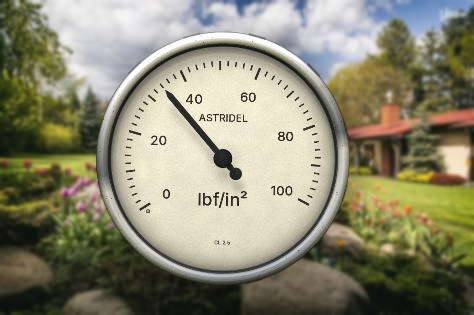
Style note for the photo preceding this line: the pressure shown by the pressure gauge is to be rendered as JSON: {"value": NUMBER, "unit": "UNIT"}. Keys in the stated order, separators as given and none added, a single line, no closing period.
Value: {"value": 34, "unit": "psi"}
